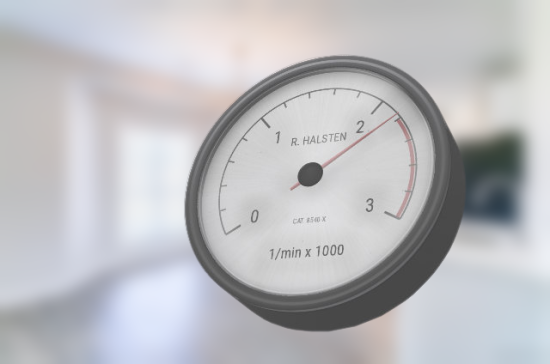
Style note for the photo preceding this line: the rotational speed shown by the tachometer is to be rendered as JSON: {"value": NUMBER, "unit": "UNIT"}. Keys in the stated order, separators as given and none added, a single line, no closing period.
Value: {"value": 2200, "unit": "rpm"}
